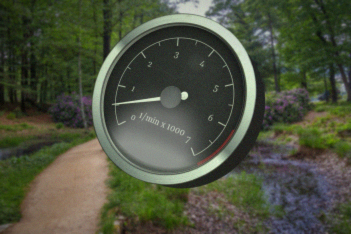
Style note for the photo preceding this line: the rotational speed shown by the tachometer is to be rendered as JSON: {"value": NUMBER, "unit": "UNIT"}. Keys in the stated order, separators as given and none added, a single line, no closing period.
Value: {"value": 500, "unit": "rpm"}
